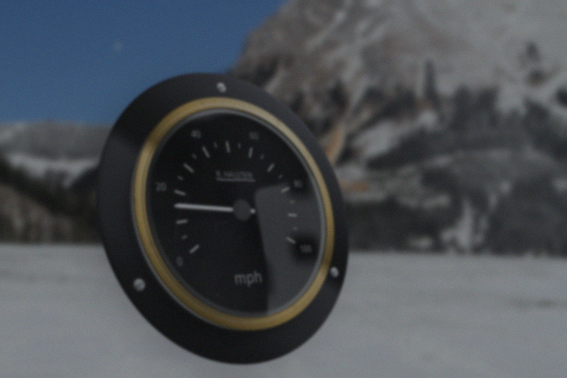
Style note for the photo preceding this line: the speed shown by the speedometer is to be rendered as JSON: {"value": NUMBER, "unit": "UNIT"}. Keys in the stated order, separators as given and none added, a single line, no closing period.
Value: {"value": 15, "unit": "mph"}
